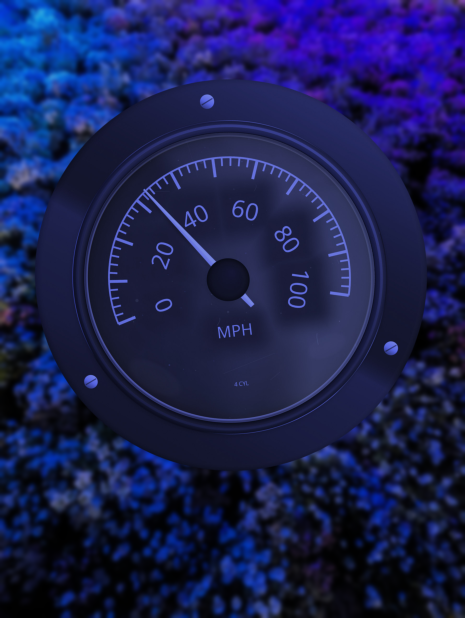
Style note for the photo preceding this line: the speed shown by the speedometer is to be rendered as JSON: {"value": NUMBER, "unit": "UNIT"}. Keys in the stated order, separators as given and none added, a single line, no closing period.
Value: {"value": 33, "unit": "mph"}
